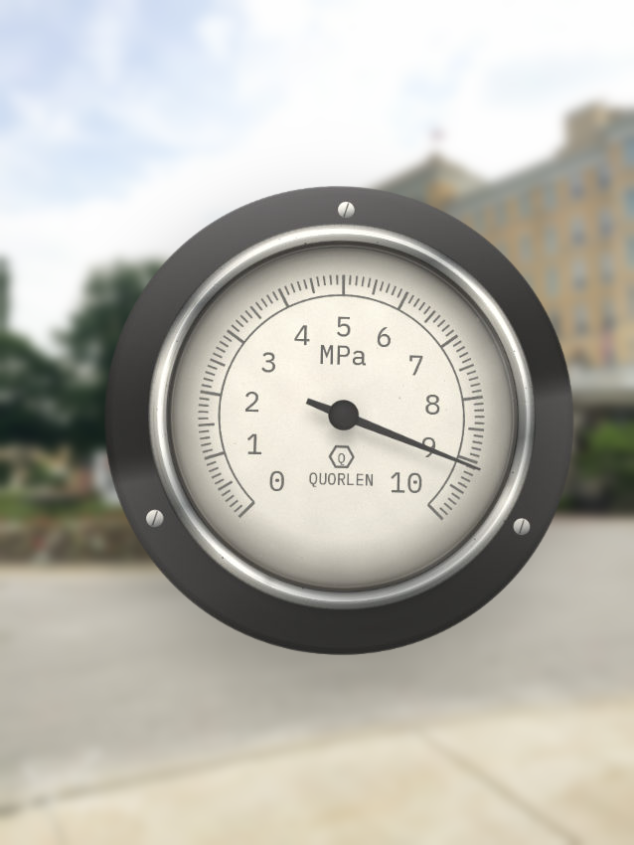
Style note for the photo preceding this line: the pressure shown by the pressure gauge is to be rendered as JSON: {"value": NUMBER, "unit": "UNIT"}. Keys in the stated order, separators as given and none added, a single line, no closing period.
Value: {"value": 9.1, "unit": "MPa"}
